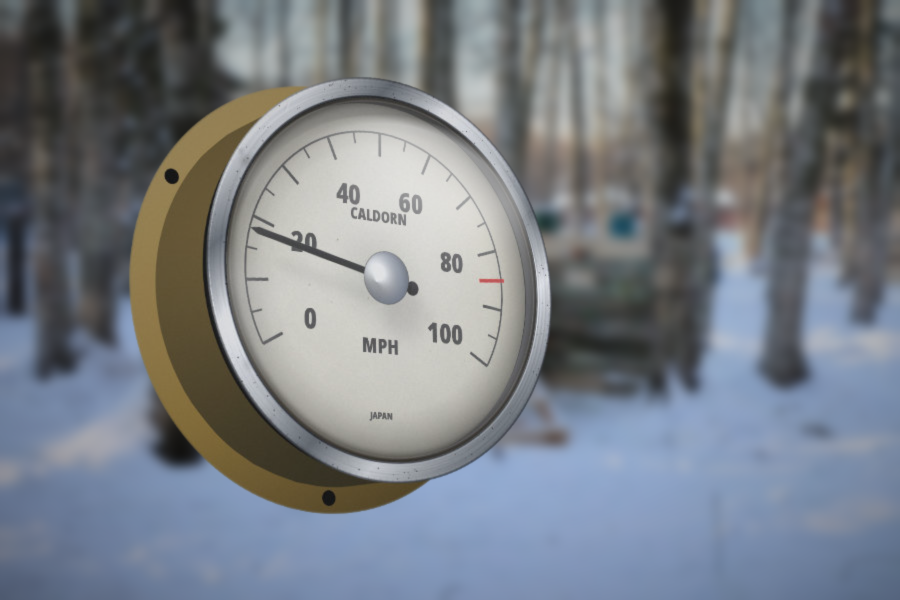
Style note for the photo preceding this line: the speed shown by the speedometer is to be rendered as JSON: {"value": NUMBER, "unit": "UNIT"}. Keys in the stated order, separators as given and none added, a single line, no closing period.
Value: {"value": 17.5, "unit": "mph"}
